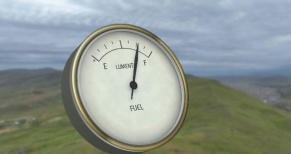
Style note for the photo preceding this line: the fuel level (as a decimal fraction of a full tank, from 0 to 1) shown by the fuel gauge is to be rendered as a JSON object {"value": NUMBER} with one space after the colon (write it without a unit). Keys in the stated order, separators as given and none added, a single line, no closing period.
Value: {"value": 0.75}
